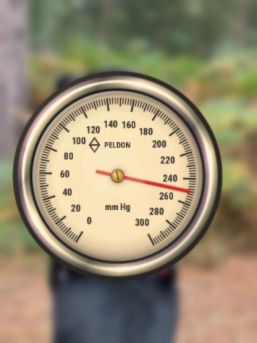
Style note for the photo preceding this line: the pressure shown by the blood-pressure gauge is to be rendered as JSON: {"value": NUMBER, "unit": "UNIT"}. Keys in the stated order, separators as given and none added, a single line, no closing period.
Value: {"value": 250, "unit": "mmHg"}
